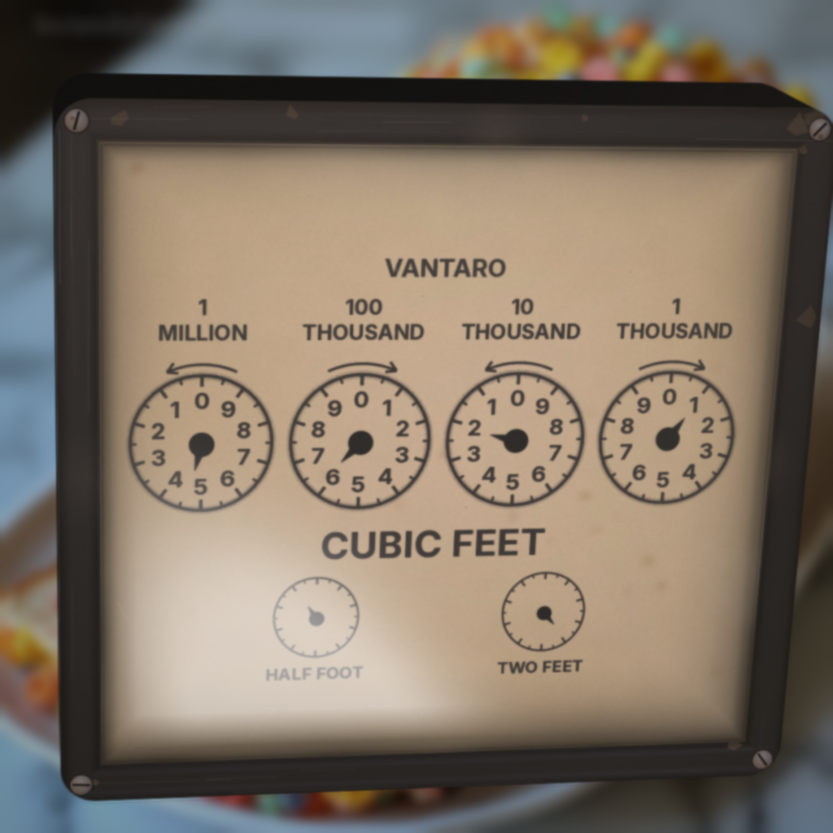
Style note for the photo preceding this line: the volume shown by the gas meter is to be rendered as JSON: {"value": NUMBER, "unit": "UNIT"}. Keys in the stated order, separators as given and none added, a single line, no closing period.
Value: {"value": 462100, "unit": "ft³"}
